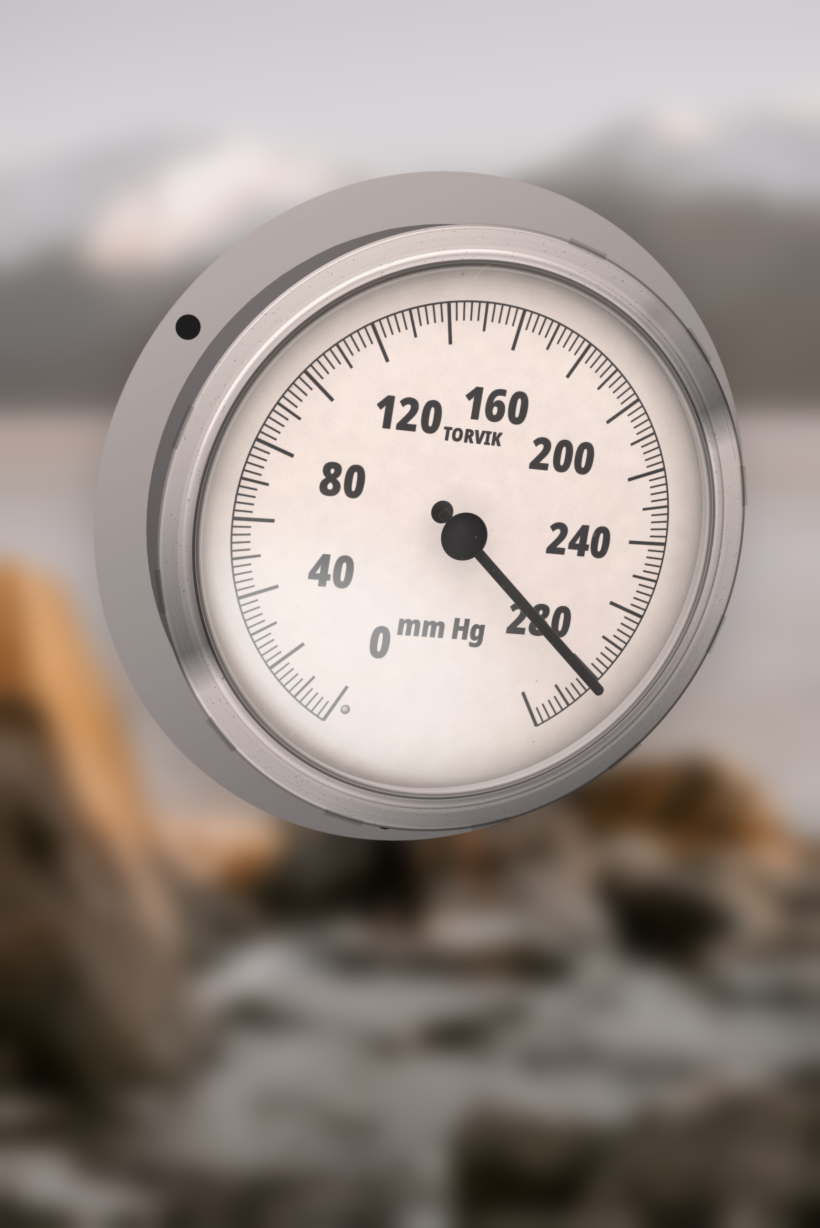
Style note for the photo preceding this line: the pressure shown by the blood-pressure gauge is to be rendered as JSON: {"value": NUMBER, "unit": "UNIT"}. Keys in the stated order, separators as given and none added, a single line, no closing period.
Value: {"value": 282, "unit": "mmHg"}
